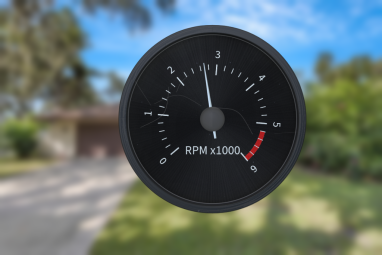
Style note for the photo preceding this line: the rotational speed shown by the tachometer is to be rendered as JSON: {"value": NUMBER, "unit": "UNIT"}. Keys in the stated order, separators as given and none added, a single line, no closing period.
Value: {"value": 2700, "unit": "rpm"}
